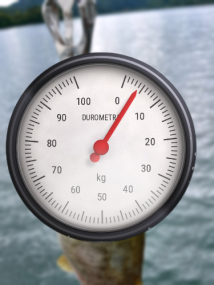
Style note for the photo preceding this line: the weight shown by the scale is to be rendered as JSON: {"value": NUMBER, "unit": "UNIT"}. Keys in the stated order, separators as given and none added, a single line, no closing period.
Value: {"value": 4, "unit": "kg"}
